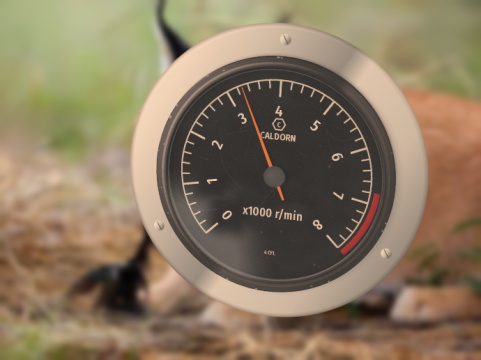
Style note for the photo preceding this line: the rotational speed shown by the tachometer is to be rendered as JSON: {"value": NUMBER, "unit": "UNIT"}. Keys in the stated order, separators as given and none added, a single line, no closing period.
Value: {"value": 3300, "unit": "rpm"}
